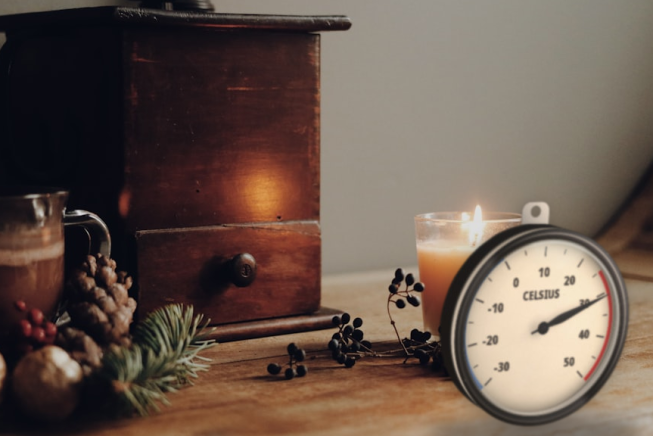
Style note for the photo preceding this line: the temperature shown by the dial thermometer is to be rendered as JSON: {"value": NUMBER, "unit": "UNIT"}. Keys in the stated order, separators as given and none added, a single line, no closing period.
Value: {"value": 30, "unit": "°C"}
